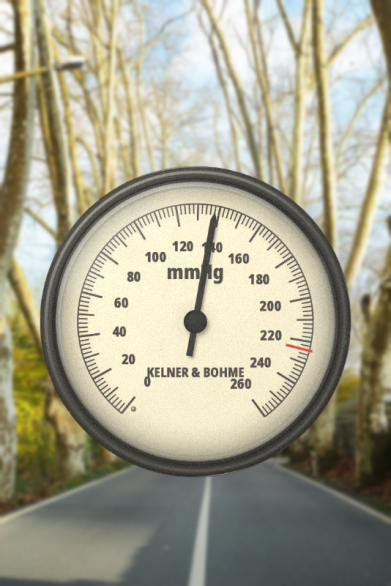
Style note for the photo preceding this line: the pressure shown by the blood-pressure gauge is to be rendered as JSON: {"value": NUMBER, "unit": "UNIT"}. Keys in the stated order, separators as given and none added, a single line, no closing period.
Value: {"value": 138, "unit": "mmHg"}
